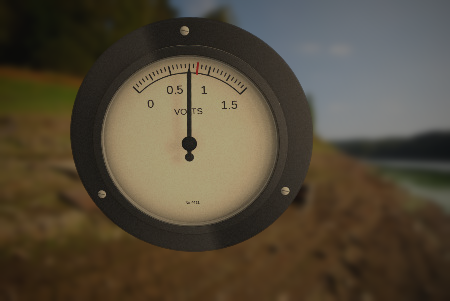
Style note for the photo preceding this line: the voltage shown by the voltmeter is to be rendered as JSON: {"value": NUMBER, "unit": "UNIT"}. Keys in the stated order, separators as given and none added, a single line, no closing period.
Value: {"value": 0.75, "unit": "V"}
